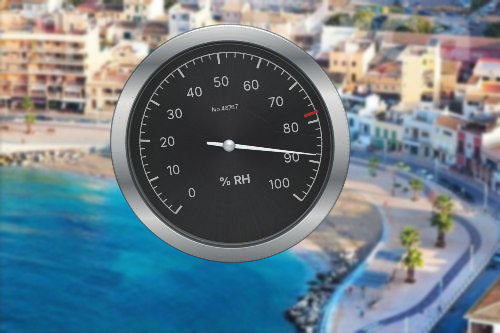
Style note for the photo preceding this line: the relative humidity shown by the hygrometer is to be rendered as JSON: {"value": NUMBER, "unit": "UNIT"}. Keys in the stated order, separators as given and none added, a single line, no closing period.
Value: {"value": 88, "unit": "%"}
